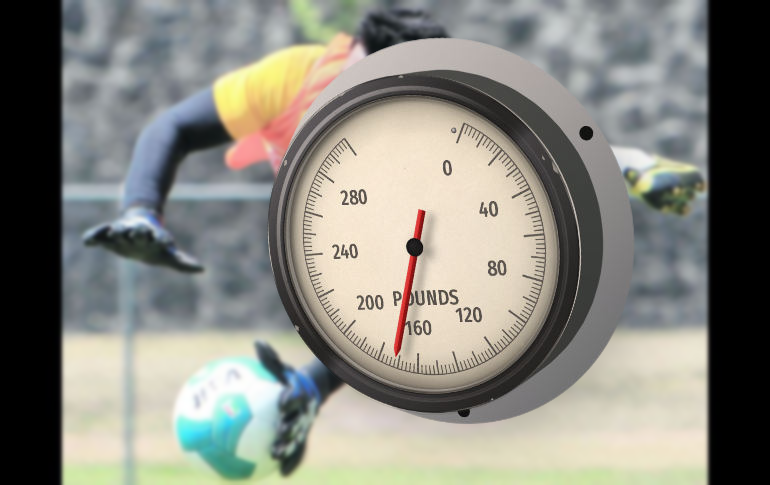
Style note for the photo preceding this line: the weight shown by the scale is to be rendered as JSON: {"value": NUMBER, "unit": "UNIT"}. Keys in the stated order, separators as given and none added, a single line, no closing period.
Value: {"value": 170, "unit": "lb"}
